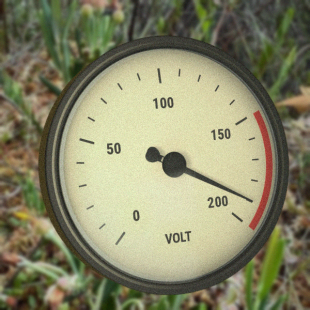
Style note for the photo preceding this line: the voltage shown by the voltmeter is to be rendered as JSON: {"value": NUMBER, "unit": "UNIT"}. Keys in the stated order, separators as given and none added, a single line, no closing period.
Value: {"value": 190, "unit": "V"}
